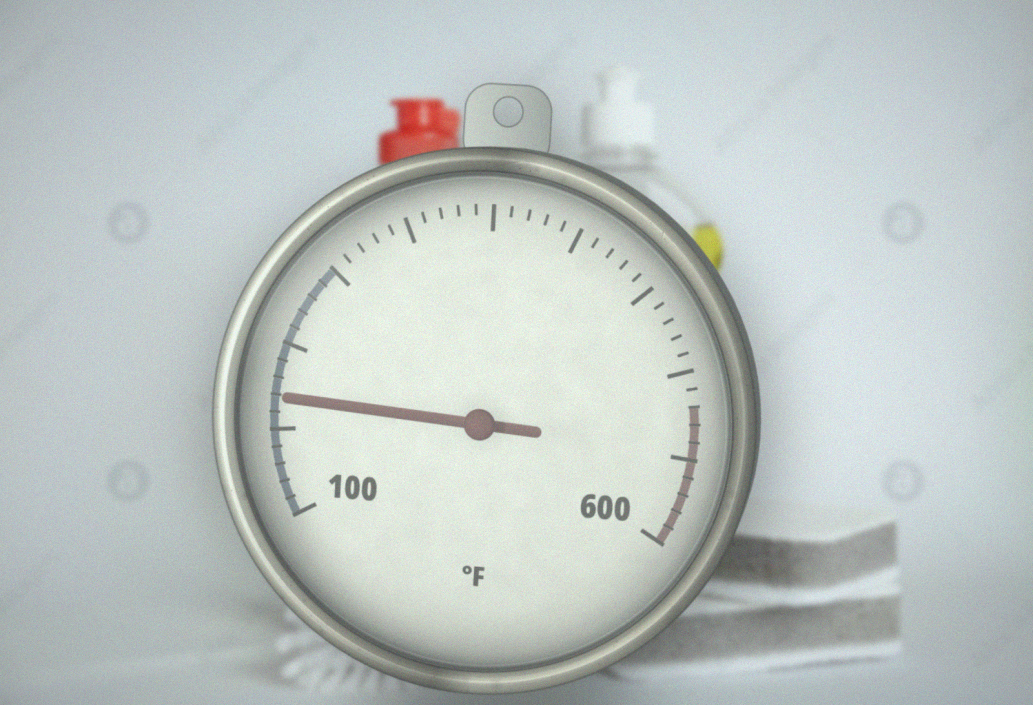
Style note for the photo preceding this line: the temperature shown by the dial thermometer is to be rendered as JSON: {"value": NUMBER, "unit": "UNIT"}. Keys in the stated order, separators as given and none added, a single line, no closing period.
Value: {"value": 170, "unit": "°F"}
